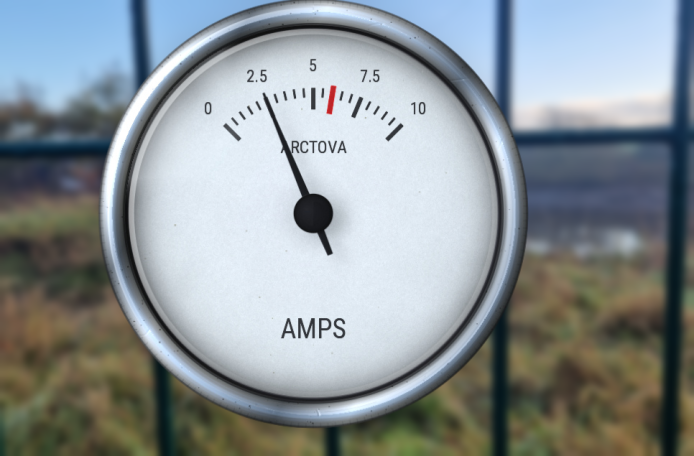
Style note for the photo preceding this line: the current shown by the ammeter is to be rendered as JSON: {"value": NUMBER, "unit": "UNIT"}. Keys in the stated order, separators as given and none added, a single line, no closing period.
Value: {"value": 2.5, "unit": "A"}
